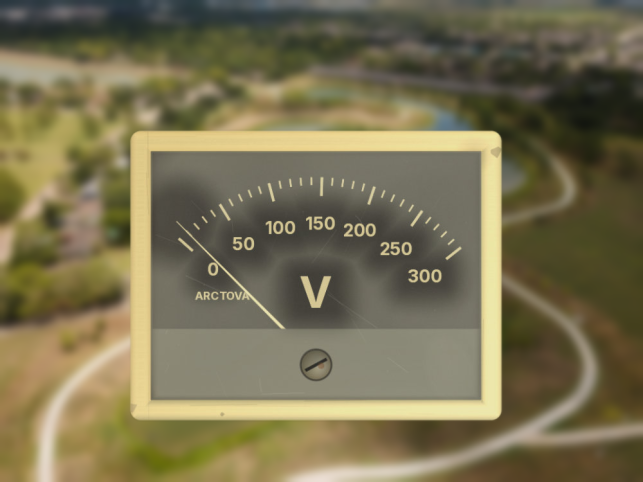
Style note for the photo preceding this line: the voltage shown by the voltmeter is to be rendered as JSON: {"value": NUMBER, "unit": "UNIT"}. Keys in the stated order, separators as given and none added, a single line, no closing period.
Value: {"value": 10, "unit": "V"}
